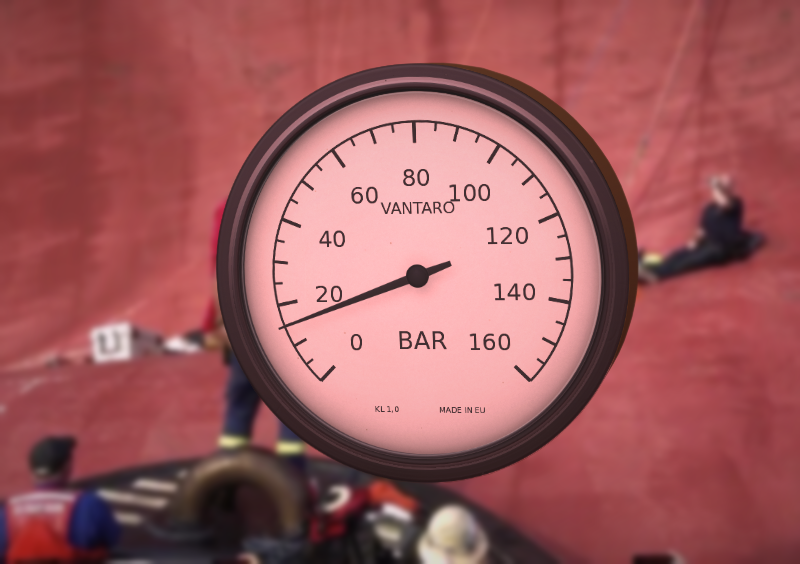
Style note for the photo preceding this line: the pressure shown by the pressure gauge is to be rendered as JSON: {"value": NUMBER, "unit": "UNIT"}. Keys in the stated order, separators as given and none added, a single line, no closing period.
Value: {"value": 15, "unit": "bar"}
